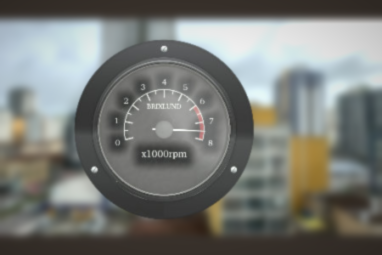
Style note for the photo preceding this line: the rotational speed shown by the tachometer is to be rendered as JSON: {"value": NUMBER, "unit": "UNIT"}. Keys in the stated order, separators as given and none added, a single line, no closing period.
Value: {"value": 7500, "unit": "rpm"}
